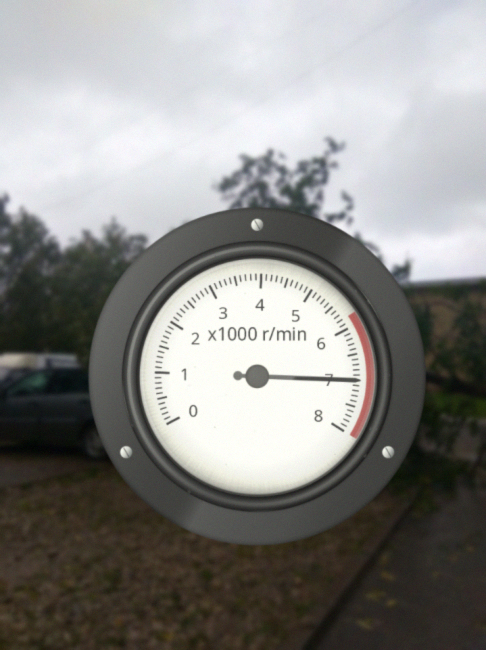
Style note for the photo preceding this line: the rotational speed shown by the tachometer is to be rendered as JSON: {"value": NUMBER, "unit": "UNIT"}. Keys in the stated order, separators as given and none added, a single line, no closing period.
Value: {"value": 7000, "unit": "rpm"}
